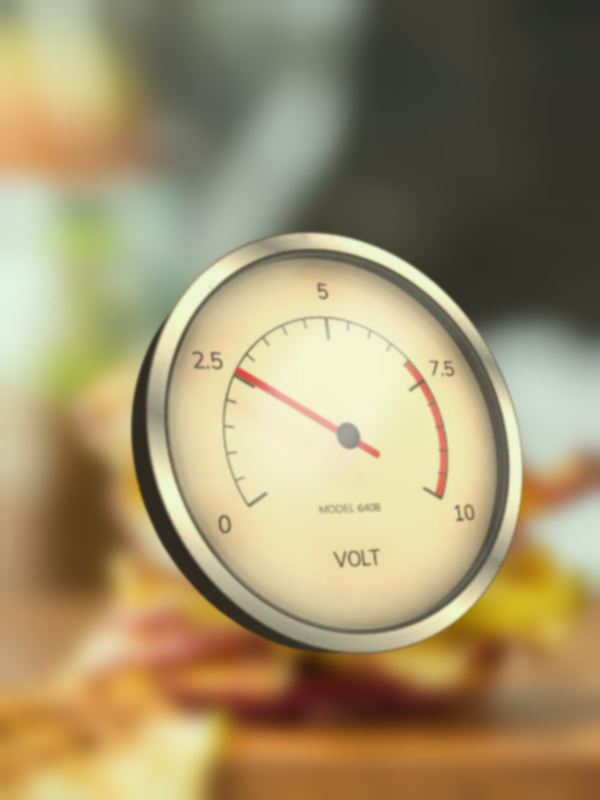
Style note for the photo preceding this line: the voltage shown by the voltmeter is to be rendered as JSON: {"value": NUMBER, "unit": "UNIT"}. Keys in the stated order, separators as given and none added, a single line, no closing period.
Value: {"value": 2.5, "unit": "V"}
